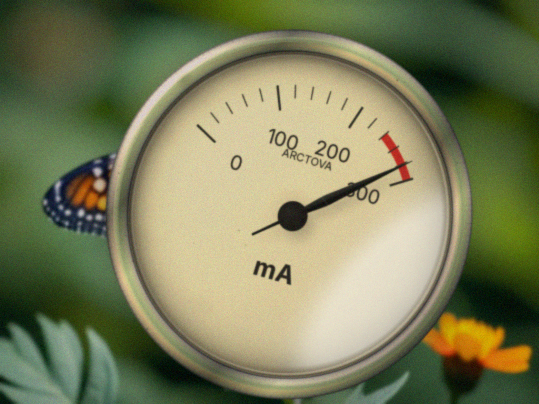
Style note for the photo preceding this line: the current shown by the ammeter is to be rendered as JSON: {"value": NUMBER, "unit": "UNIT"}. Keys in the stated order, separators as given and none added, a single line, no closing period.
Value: {"value": 280, "unit": "mA"}
